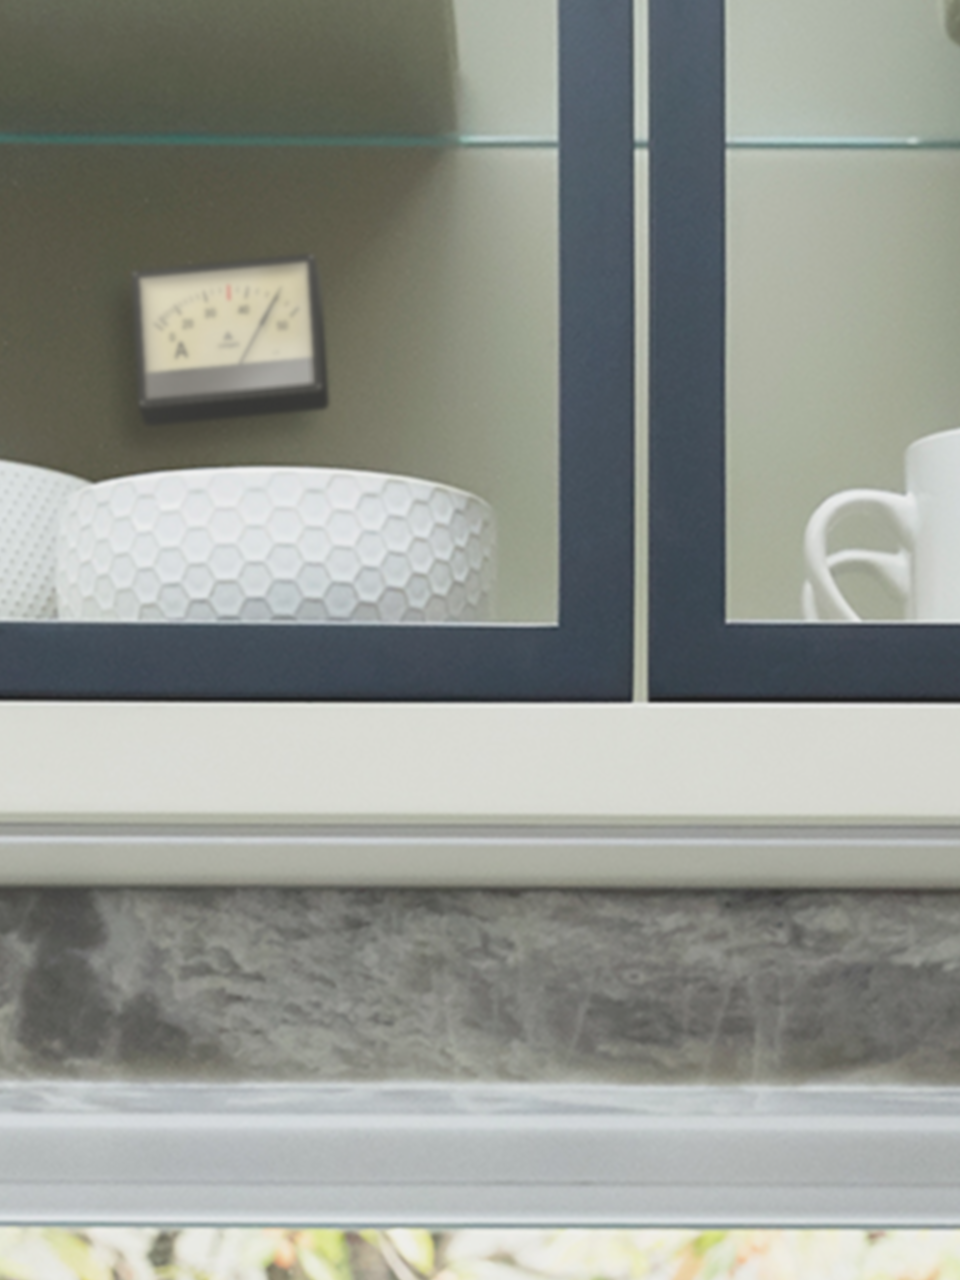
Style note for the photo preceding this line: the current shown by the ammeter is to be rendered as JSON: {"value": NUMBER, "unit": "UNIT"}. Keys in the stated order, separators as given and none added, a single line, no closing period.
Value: {"value": 46, "unit": "A"}
